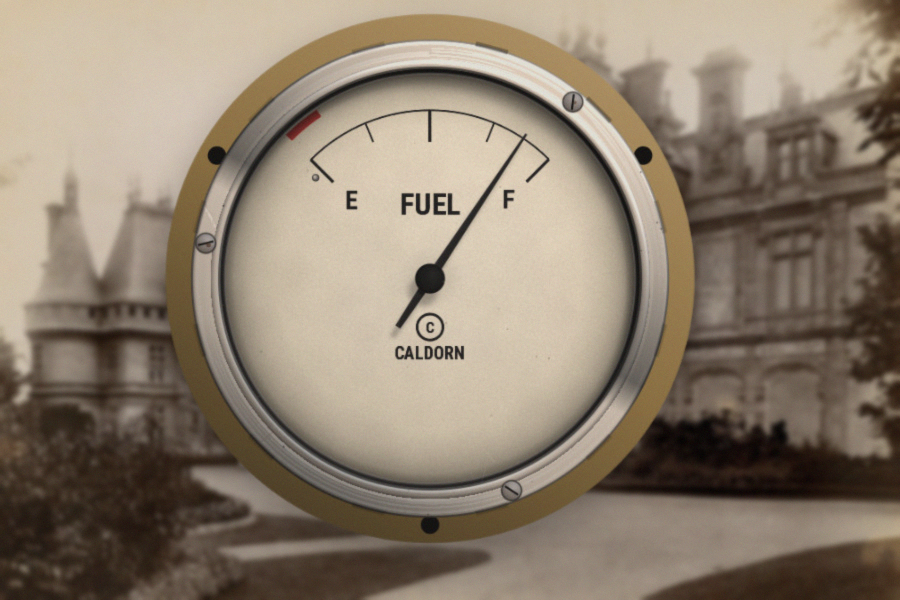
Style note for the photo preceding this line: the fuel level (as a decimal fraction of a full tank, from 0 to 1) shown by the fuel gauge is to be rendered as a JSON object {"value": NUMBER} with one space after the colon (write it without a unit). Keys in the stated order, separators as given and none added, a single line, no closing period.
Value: {"value": 0.875}
